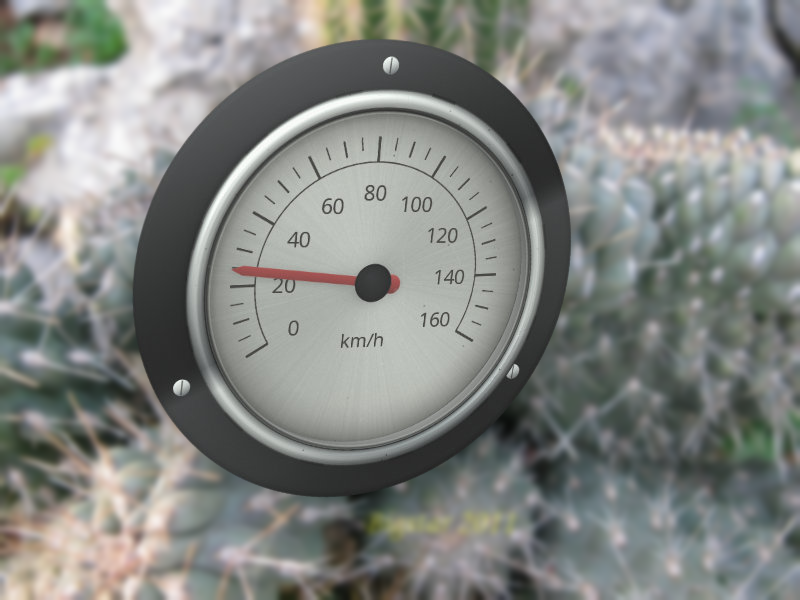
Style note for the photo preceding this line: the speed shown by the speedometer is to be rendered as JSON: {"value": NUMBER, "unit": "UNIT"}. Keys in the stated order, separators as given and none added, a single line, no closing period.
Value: {"value": 25, "unit": "km/h"}
